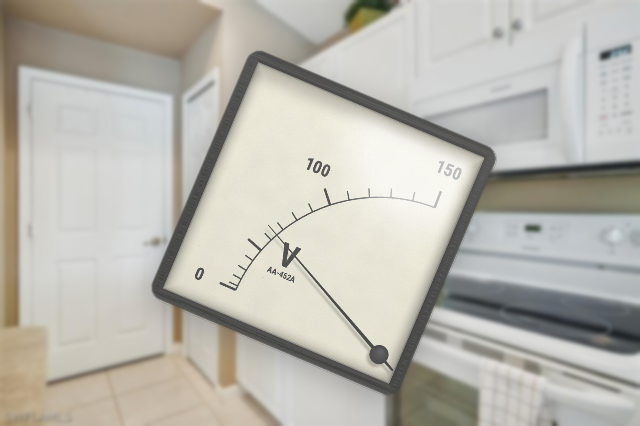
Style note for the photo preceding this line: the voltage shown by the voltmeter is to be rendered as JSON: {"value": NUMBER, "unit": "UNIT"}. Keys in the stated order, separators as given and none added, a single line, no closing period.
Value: {"value": 65, "unit": "V"}
